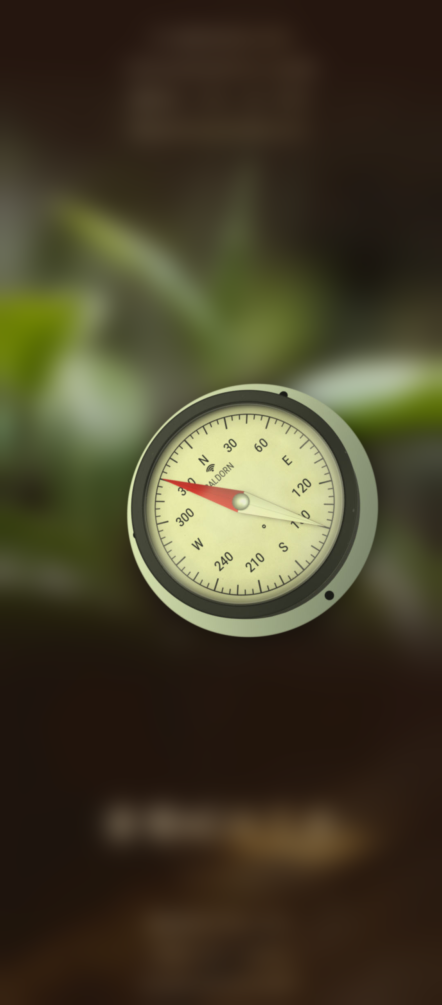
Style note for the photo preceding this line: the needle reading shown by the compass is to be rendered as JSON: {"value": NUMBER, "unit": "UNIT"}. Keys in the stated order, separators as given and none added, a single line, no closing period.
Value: {"value": 330, "unit": "°"}
